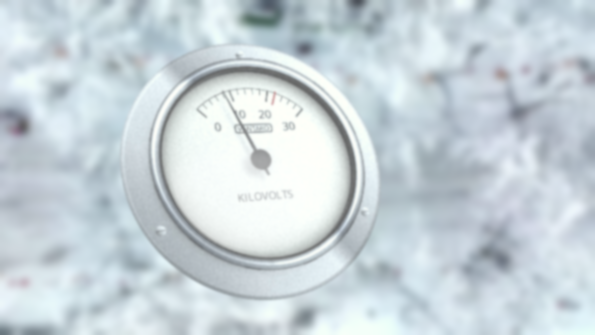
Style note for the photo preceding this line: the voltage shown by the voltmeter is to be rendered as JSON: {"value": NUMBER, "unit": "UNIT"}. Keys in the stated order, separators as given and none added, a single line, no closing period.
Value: {"value": 8, "unit": "kV"}
